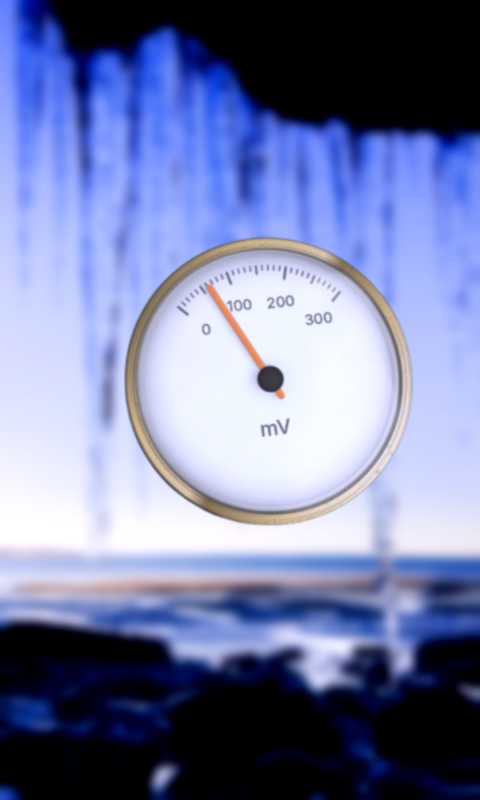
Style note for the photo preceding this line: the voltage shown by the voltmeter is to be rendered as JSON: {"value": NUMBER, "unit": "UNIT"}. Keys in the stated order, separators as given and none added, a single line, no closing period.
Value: {"value": 60, "unit": "mV"}
